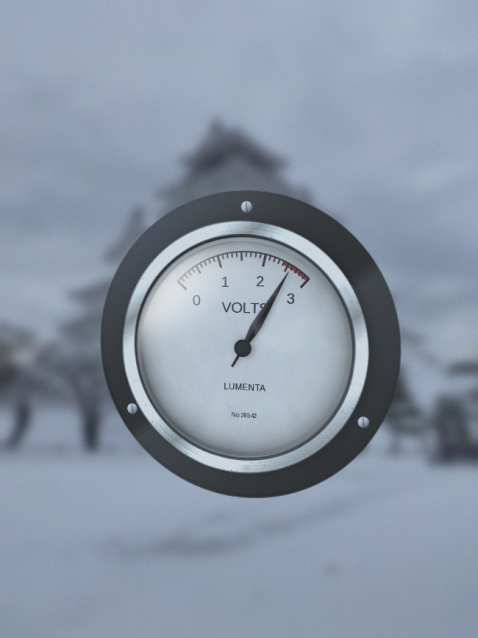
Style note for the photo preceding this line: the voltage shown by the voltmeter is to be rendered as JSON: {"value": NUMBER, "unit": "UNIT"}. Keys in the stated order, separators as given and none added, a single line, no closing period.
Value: {"value": 2.6, "unit": "V"}
